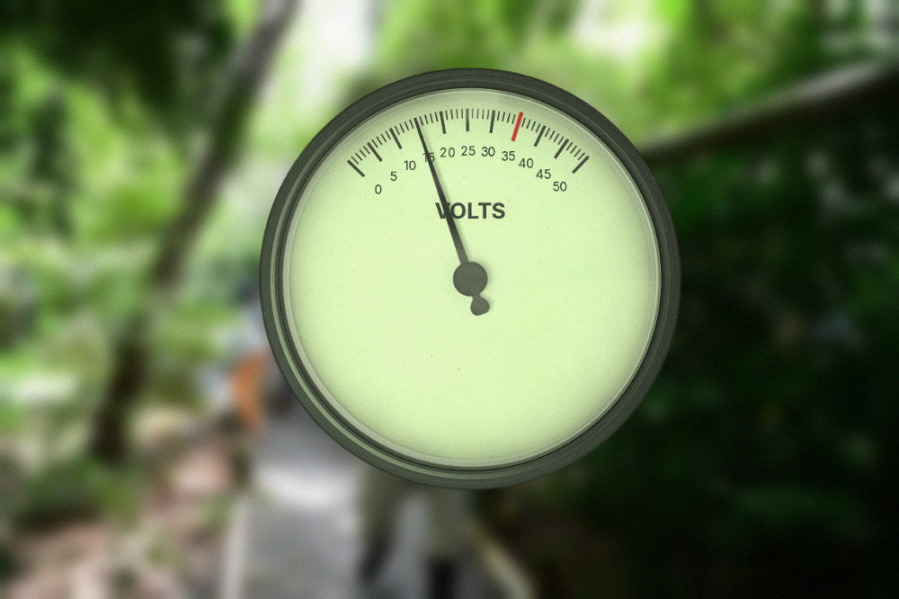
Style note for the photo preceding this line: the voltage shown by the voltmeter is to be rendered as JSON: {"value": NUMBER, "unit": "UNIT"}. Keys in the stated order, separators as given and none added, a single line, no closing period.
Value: {"value": 15, "unit": "V"}
